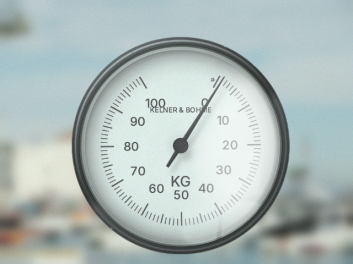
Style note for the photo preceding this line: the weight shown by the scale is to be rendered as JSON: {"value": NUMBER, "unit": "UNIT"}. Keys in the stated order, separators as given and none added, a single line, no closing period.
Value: {"value": 1, "unit": "kg"}
